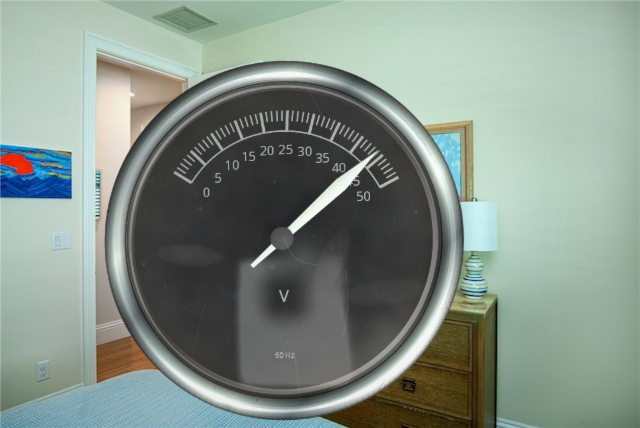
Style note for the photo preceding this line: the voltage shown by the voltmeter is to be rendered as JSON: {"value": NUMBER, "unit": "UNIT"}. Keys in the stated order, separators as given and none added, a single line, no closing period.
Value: {"value": 44, "unit": "V"}
